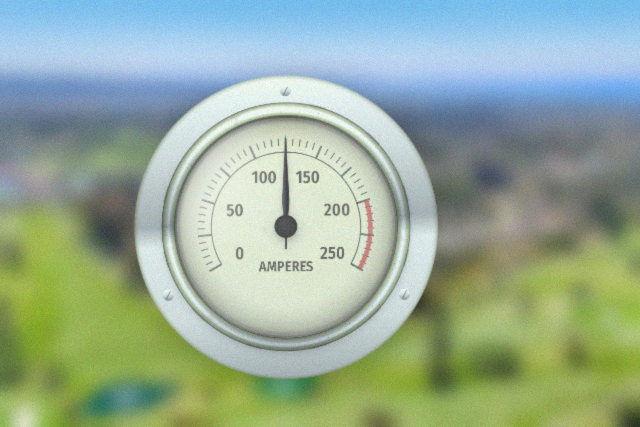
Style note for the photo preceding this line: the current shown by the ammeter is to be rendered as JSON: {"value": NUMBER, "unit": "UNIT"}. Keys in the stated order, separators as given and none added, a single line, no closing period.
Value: {"value": 125, "unit": "A"}
